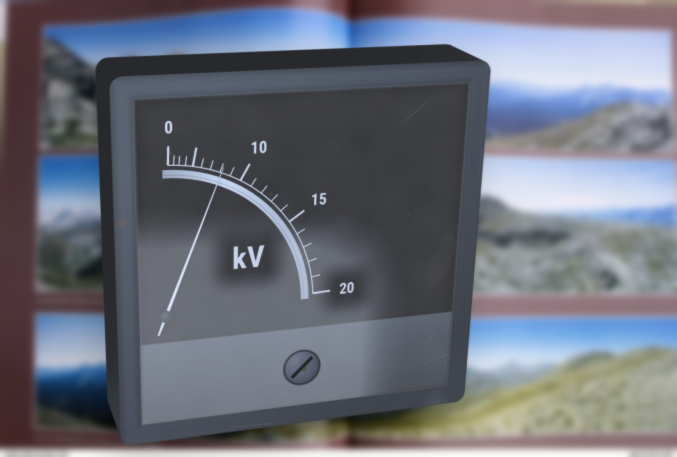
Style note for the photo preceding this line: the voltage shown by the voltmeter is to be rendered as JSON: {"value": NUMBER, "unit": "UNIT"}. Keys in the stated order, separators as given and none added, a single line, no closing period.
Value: {"value": 8, "unit": "kV"}
